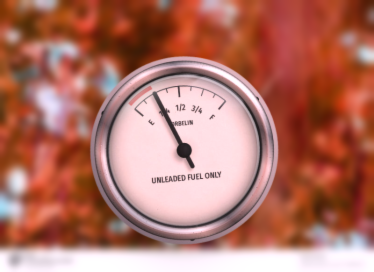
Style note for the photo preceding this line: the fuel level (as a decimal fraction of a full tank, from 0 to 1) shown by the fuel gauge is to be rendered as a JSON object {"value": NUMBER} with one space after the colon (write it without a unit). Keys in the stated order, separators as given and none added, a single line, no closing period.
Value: {"value": 0.25}
